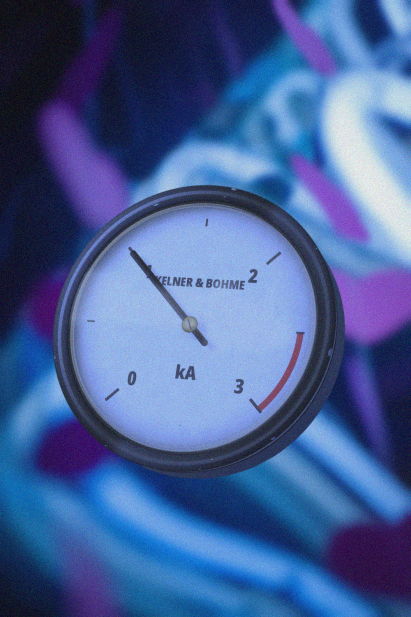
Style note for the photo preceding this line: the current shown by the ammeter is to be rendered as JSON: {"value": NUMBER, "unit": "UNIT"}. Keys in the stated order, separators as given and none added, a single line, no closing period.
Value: {"value": 1, "unit": "kA"}
